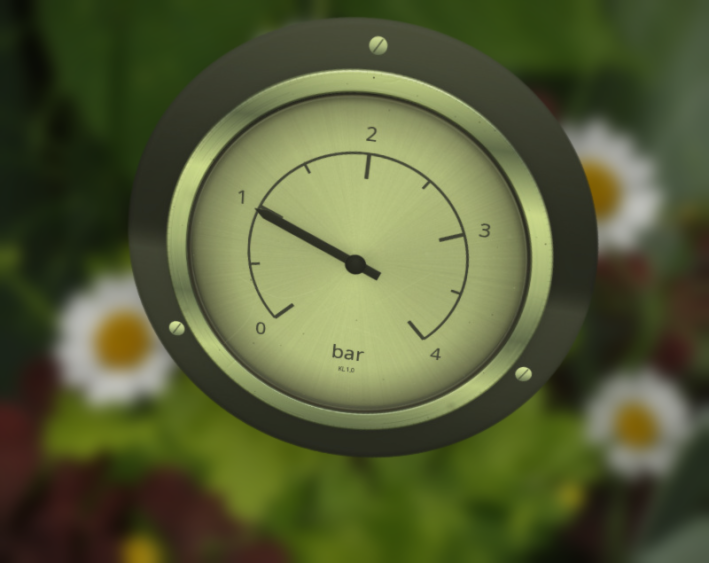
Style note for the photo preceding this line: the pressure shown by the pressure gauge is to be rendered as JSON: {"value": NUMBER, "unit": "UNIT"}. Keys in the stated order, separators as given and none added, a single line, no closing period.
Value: {"value": 1, "unit": "bar"}
